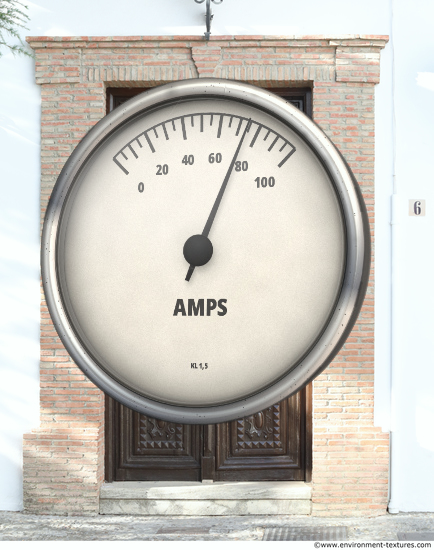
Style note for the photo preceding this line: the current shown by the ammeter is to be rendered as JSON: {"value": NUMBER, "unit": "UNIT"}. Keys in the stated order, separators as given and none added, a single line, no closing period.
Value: {"value": 75, "unit": "A"}
